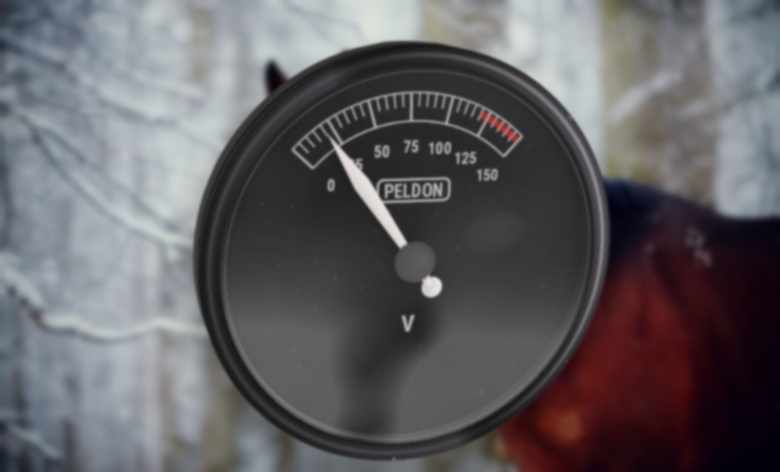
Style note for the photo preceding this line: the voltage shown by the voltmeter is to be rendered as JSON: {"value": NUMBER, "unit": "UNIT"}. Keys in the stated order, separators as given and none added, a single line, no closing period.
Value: {"value": 20, "unit": "V"}
